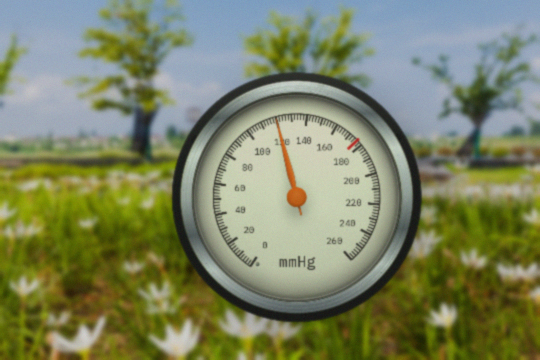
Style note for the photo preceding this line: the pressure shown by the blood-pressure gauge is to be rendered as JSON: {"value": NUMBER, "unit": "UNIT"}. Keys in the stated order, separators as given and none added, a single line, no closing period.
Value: {"value": 120, "unit": "mmHg"}
